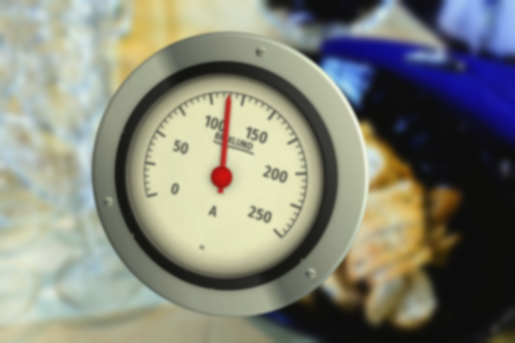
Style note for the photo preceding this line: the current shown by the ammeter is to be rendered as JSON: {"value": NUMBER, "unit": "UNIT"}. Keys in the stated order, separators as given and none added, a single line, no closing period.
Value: {"value": 115, "unit": "A"}
